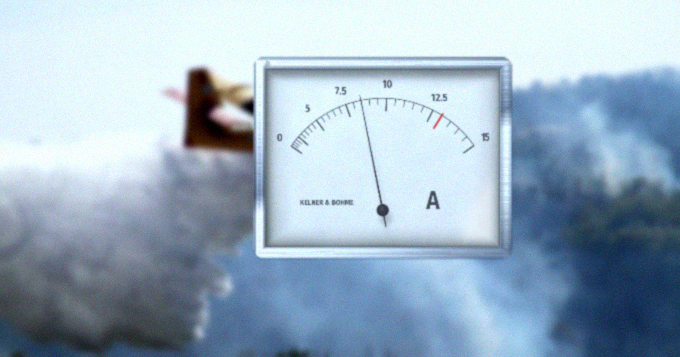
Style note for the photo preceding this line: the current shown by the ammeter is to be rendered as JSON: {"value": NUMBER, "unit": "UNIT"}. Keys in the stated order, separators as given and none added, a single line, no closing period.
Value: {"value": 8.5, "unit": "A"}
